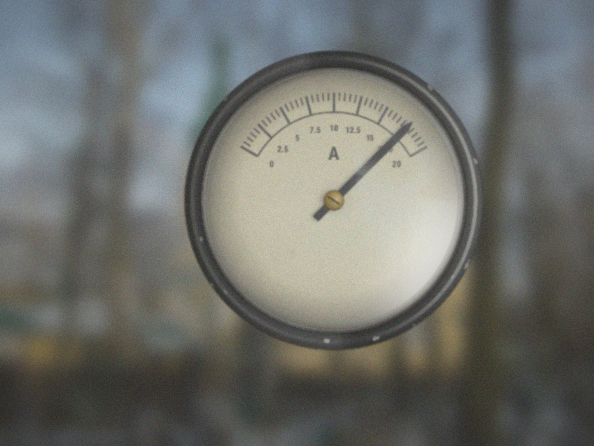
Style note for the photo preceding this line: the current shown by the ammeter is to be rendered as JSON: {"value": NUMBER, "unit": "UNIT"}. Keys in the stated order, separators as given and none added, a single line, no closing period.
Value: {"value": 17.5, "unit": "A"}
